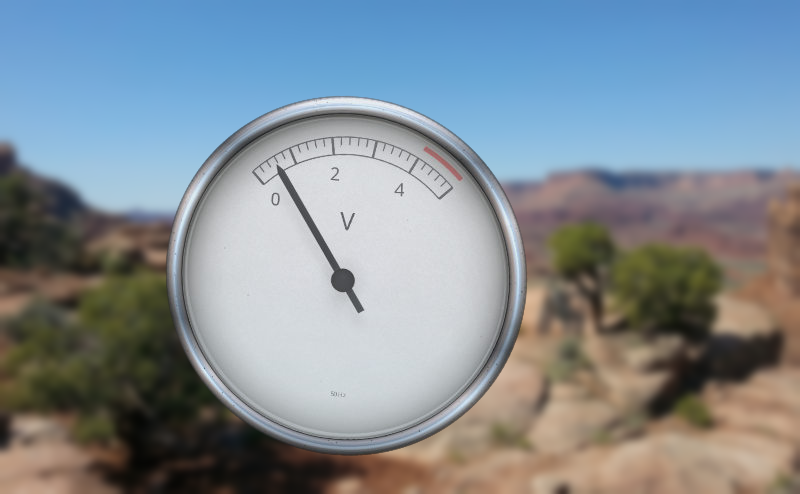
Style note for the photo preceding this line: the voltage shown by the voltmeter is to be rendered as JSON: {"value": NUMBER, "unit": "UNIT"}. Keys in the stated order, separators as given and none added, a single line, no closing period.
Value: {"value": 0.6, "unit": "V"}
